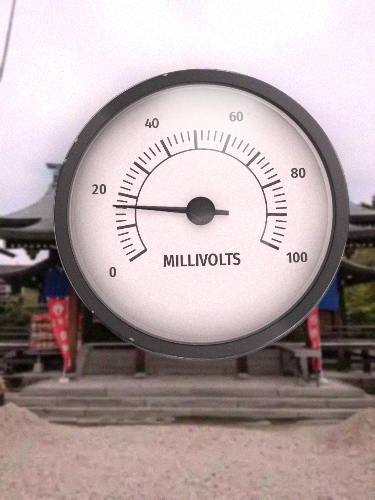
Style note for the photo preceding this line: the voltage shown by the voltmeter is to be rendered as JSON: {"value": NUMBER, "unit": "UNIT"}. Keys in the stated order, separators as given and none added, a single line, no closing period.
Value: {"value": 16, "unit": "mV"}
